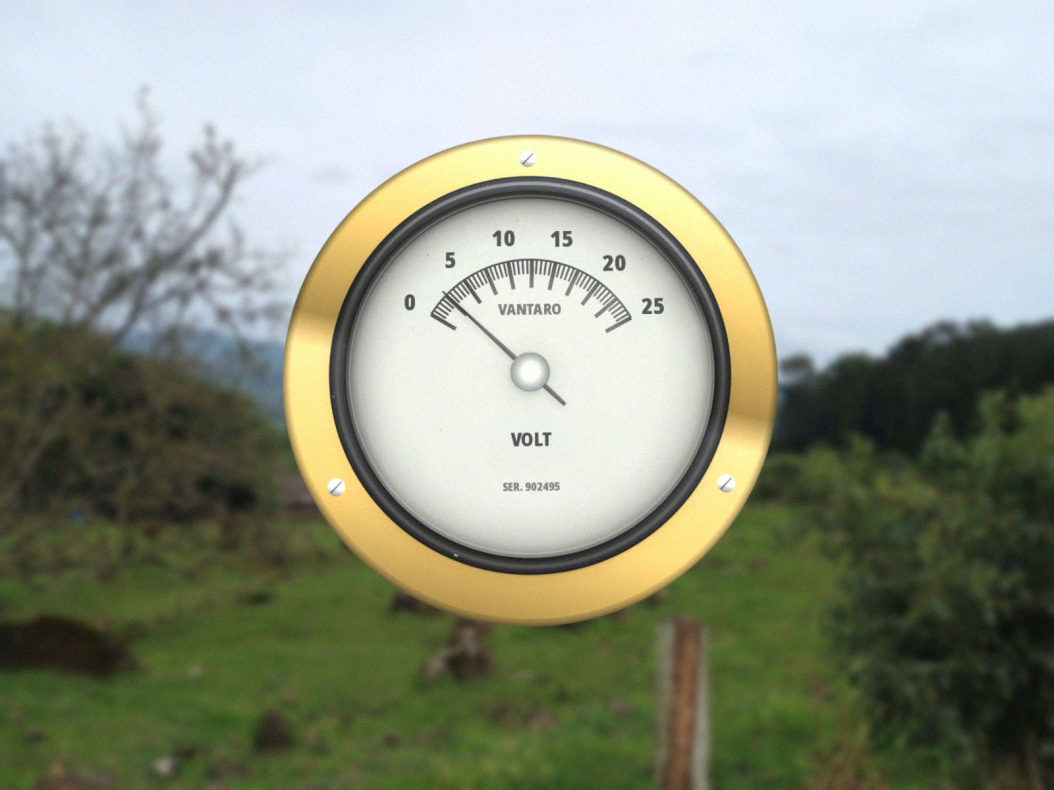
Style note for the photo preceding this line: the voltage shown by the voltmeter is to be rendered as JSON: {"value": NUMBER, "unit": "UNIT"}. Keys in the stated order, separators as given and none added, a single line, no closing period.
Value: {"value": 2.5, "unit": "V"}
